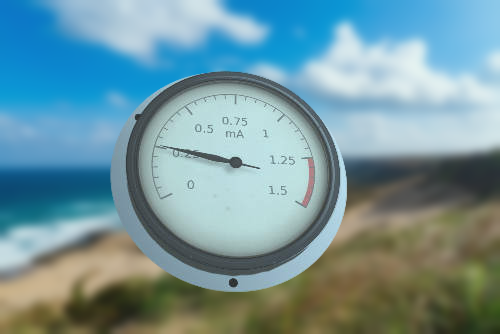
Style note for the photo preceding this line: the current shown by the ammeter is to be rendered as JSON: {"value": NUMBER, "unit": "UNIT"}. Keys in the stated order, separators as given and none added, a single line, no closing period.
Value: {"value": 0.25, "unit": "mA"}
